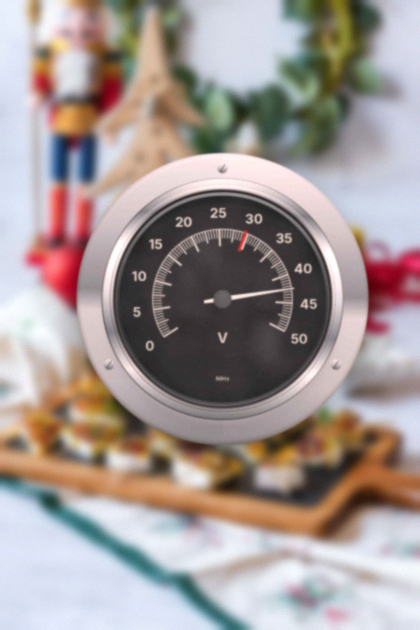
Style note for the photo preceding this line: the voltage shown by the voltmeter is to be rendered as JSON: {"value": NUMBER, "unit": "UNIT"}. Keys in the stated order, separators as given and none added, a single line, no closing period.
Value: {"value": 42.5, "unit": "V"}
